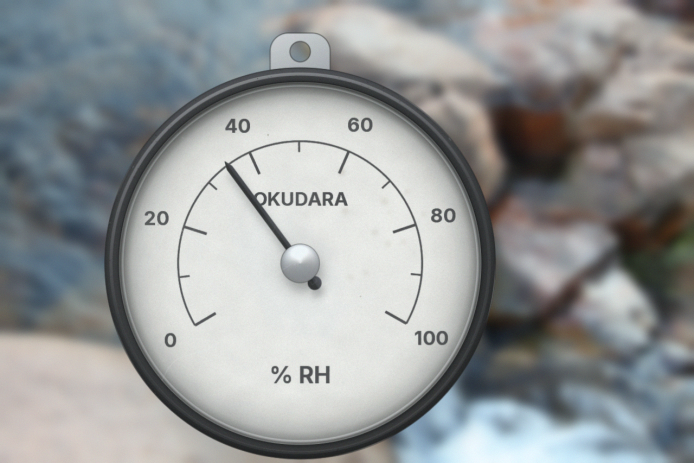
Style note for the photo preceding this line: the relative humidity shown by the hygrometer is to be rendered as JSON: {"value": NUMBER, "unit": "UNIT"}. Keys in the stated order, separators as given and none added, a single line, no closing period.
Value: {"value": 35, "unit": "%"}
